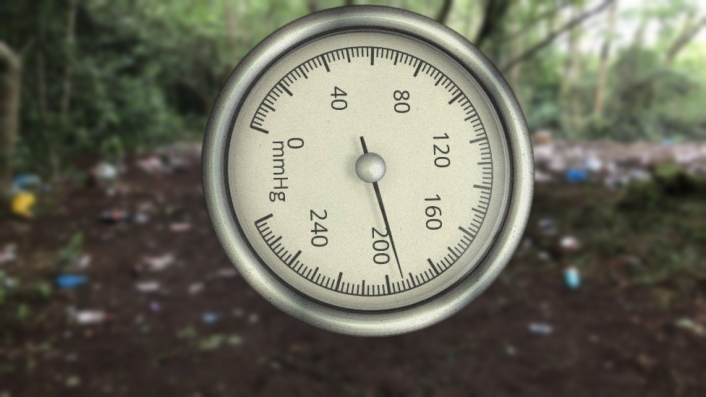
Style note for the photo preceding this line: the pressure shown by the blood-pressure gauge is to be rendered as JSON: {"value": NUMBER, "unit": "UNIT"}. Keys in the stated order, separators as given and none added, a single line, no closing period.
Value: {"value": 194, "unit": "mmHg"}
